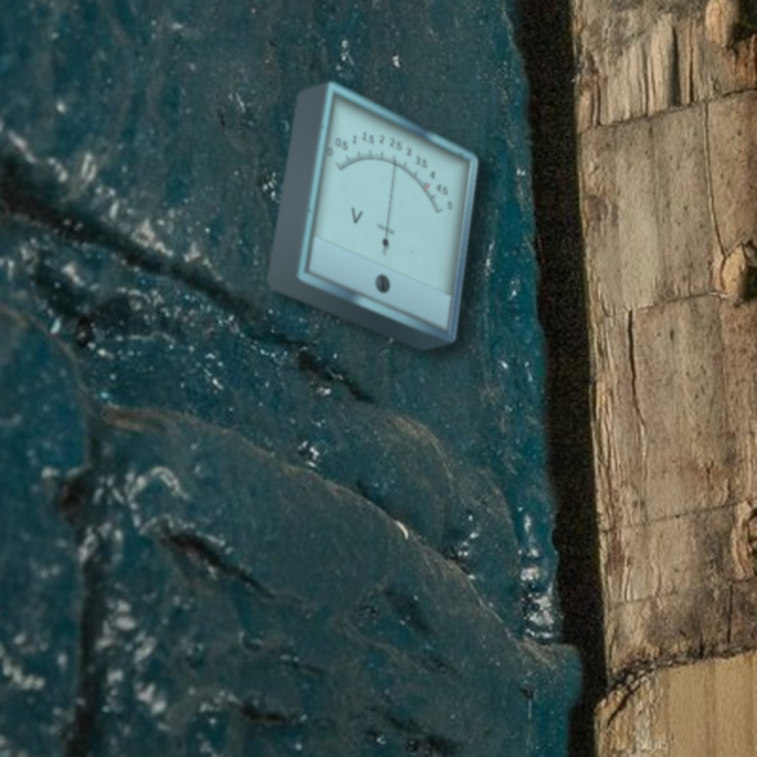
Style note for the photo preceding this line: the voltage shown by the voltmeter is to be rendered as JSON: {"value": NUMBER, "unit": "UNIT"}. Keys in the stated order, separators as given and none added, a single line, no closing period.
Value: {"value": 2.5, "unit": "V"}
